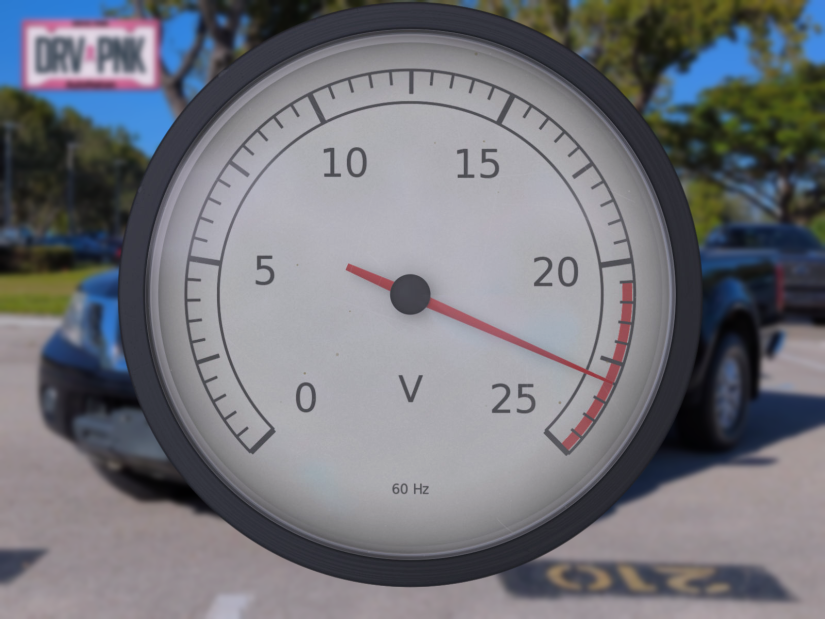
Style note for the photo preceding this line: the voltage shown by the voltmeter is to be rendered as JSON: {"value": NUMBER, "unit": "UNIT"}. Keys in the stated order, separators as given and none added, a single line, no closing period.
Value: {"value": 23, "unit": "V"}
